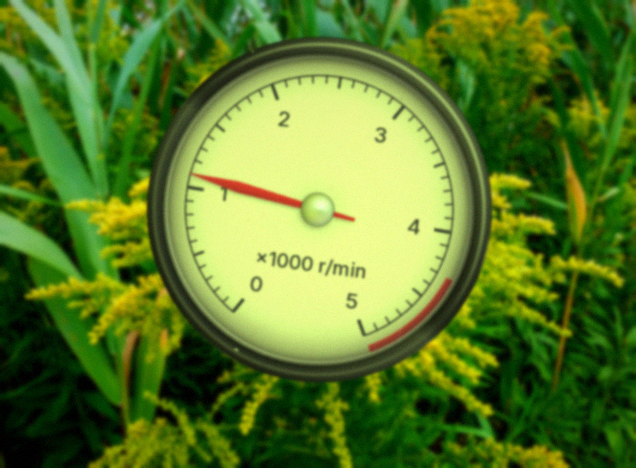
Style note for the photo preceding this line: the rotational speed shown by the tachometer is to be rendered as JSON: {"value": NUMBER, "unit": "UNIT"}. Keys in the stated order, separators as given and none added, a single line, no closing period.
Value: {"value": 1100, "unit": "rpm"}
